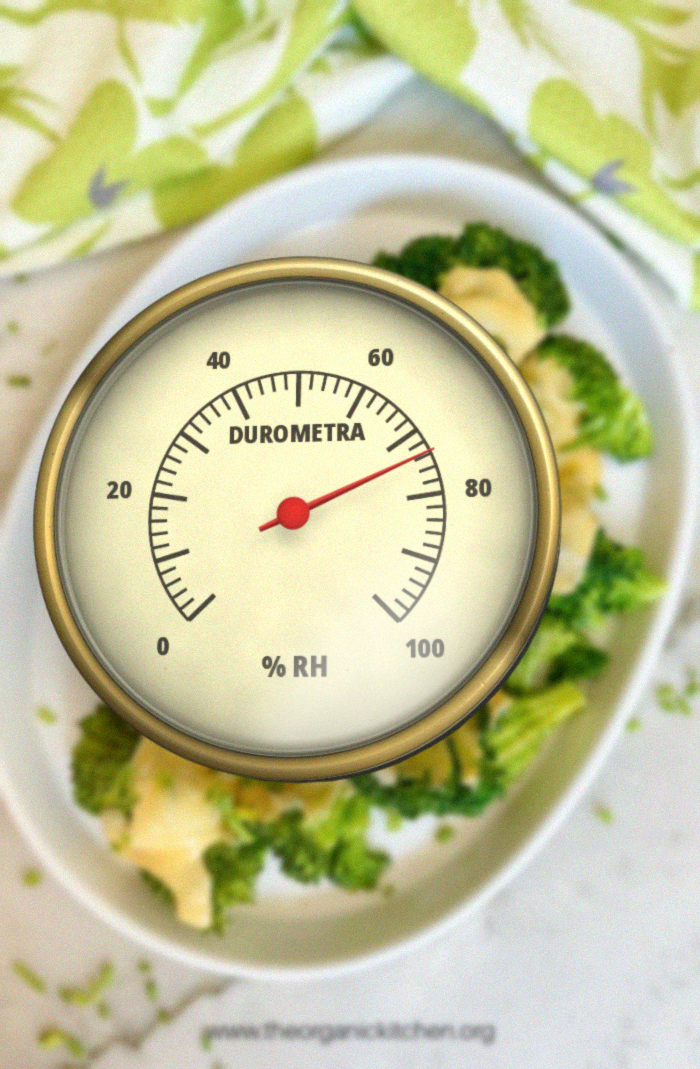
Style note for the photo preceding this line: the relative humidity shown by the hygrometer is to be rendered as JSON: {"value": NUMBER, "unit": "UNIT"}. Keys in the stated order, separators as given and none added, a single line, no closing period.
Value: {"value": 74, "unit": "%"}
